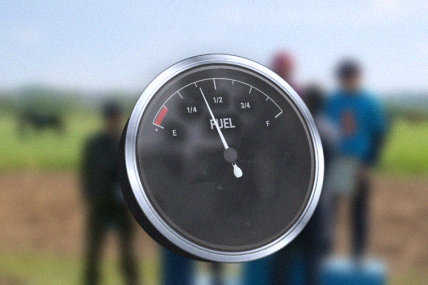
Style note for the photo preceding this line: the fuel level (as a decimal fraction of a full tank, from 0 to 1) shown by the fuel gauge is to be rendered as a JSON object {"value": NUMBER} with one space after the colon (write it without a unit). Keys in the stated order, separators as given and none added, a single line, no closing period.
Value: {"value": 0.375}
